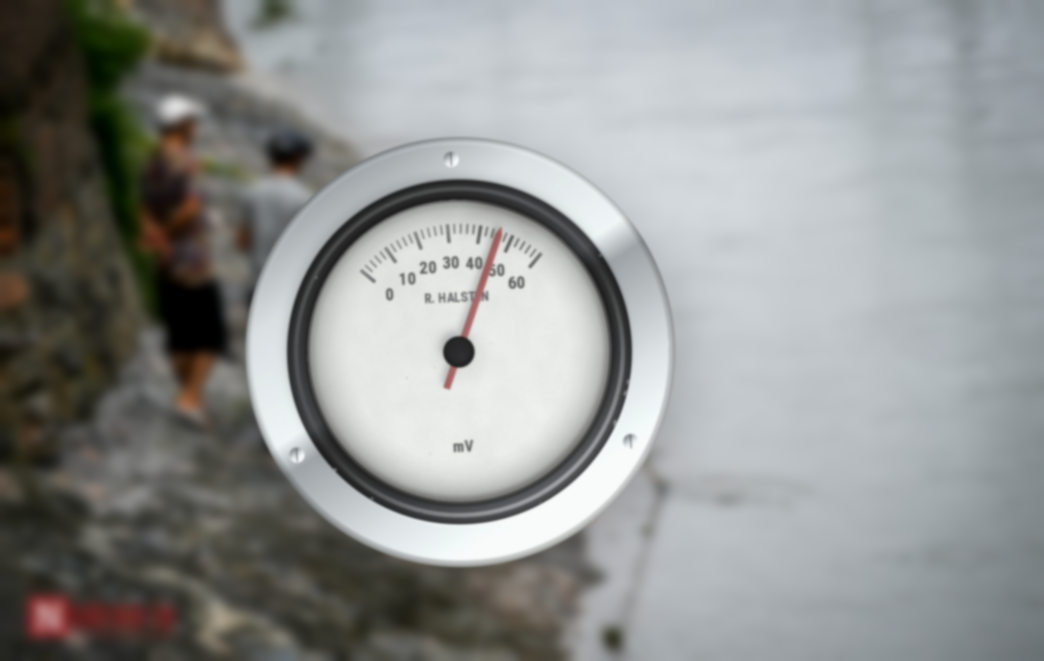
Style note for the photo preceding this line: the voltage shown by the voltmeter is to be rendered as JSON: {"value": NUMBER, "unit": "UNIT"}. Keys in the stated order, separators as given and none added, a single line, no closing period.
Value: {"value": 46, "unit": "mV"}
